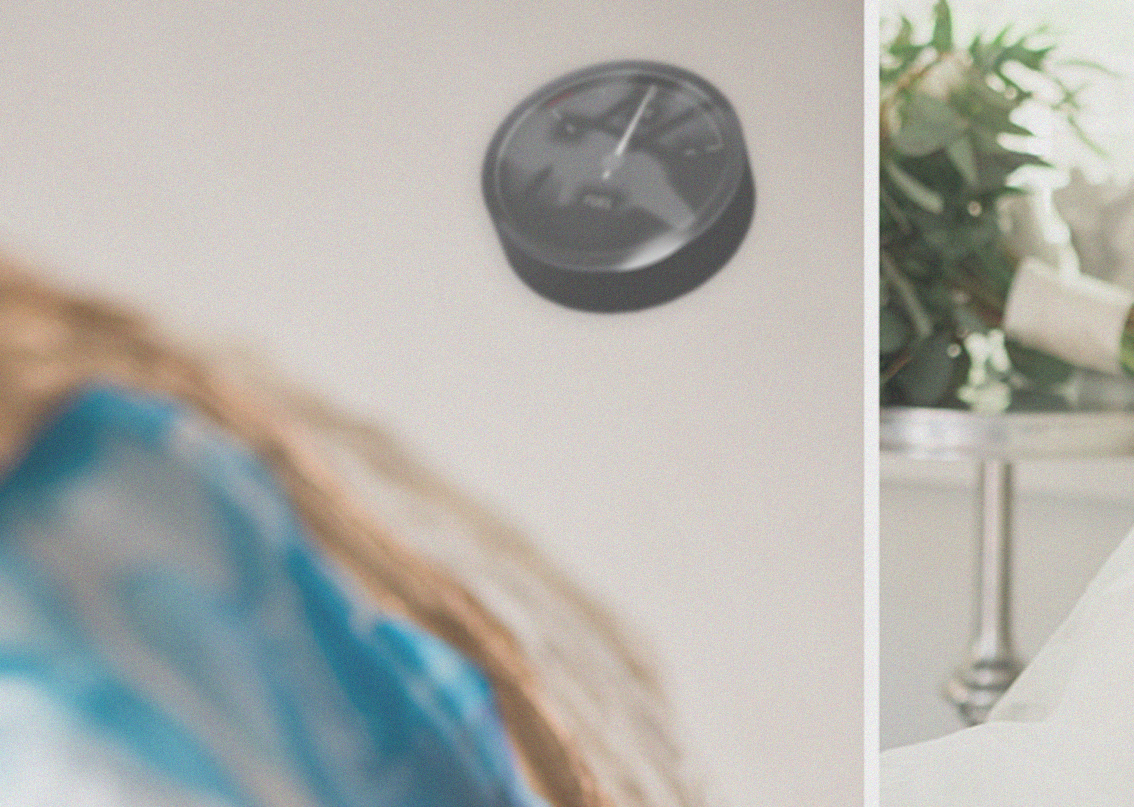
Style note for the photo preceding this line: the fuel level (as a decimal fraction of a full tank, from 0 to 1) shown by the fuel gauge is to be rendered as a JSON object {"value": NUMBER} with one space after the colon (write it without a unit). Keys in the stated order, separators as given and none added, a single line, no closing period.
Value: {"value": 0.5}
